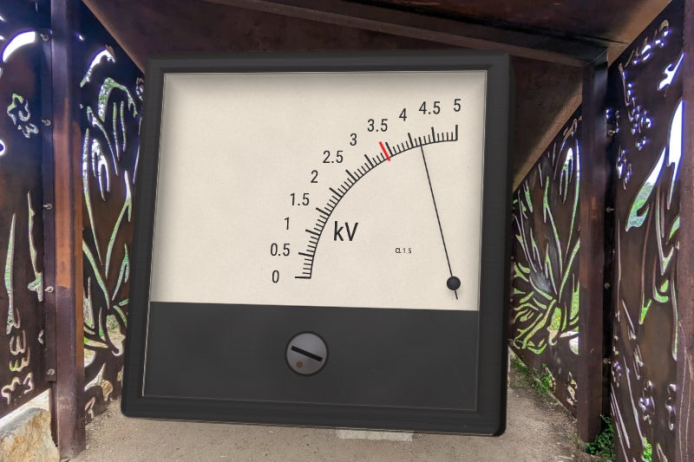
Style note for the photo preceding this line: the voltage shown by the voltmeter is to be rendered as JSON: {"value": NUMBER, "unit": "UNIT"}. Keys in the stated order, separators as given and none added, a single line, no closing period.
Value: {"value": 4.2, "unit": "kV"}
